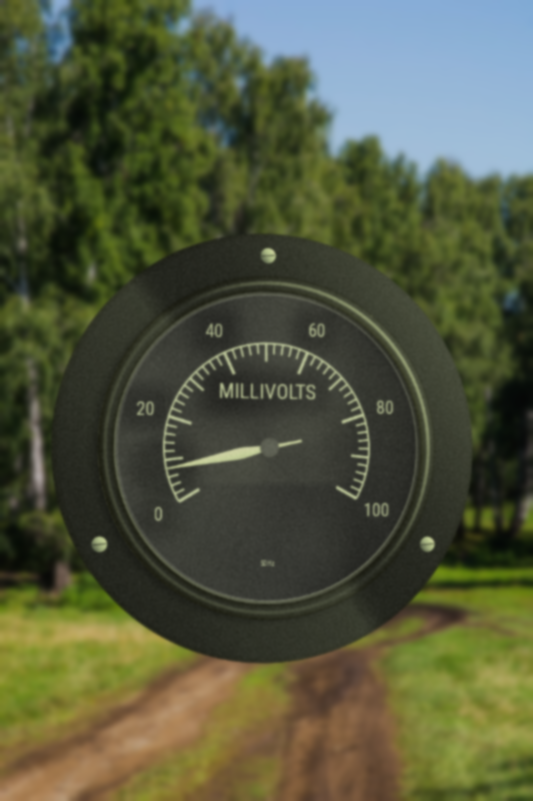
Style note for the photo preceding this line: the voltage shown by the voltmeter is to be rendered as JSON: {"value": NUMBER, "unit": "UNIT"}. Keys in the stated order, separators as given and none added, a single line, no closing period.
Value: {"value": 8, "unit": "mV"}
